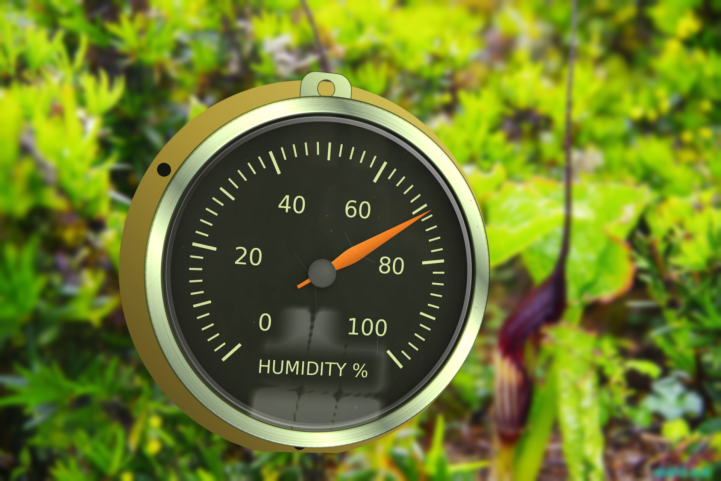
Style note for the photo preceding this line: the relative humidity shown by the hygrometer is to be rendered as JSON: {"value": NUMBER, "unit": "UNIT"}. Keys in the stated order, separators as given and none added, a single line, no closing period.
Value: {"value": 71, "unit": "%"}
